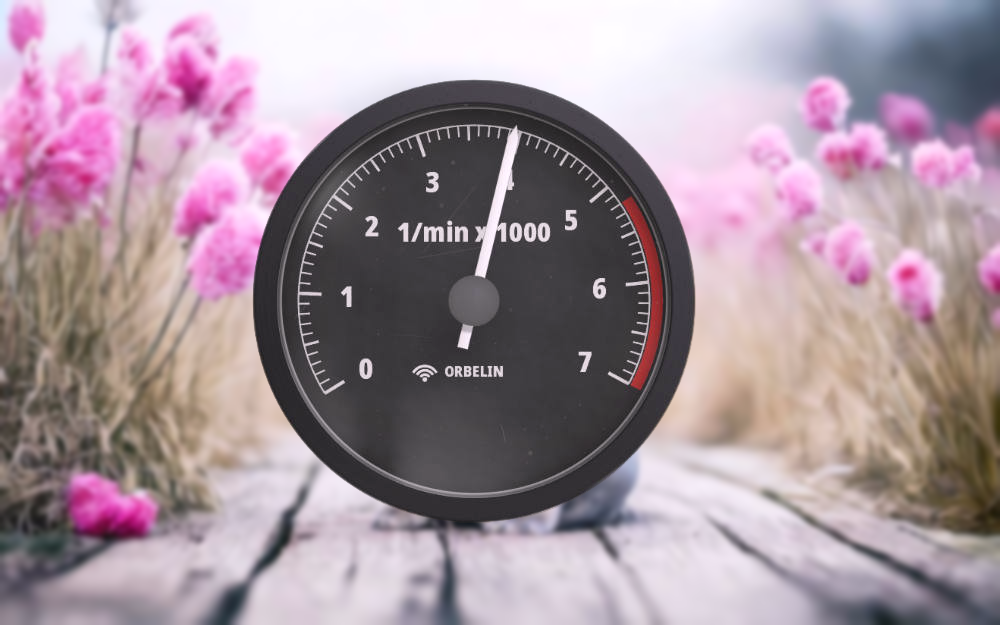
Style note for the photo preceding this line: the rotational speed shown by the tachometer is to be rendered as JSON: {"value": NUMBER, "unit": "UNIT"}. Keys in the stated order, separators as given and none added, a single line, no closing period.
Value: {"value": 3950, "unit": "rpm"}
